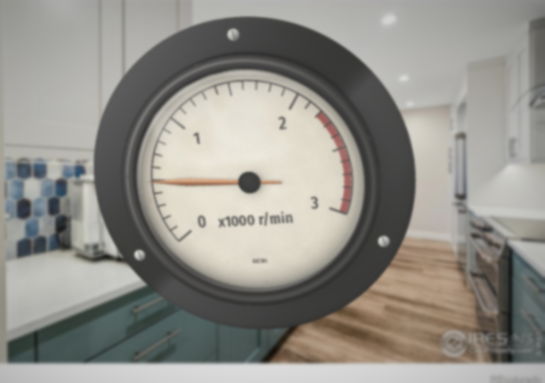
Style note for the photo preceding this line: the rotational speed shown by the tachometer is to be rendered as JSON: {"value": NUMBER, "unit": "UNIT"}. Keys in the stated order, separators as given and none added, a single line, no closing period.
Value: {"value": 500, "unit": "rpm"}
